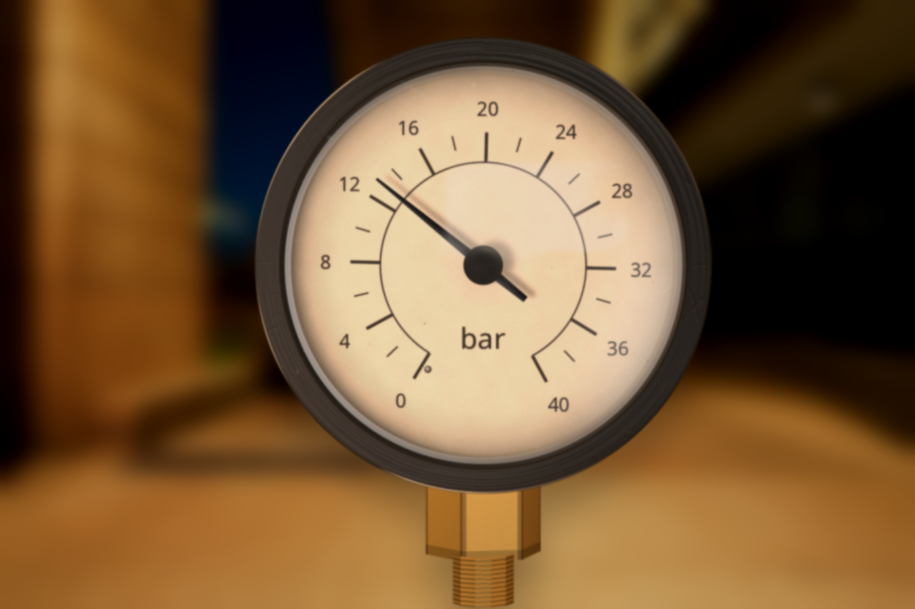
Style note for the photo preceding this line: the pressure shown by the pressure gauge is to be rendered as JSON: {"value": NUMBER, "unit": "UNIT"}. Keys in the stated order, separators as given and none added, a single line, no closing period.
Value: {"value": 13, "unit": "bar"}
